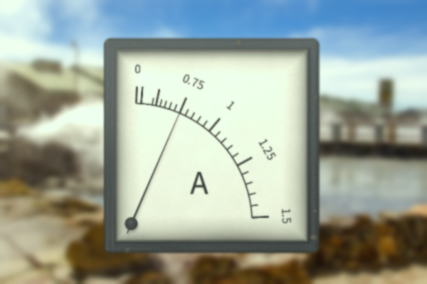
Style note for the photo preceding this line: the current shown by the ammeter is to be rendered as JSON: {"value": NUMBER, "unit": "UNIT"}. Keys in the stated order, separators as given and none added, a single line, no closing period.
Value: {"value": 0.75, "unit": "A"}
